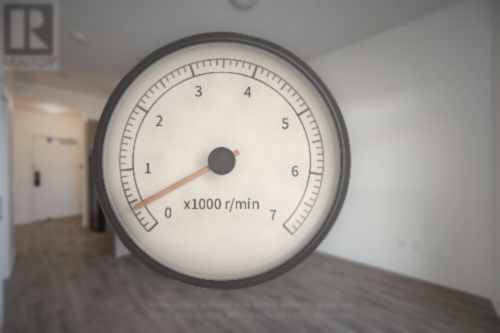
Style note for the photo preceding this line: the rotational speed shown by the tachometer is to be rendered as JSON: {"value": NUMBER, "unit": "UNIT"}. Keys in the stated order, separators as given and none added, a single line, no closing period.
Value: {"value": 400, "unit": "rpm"}
